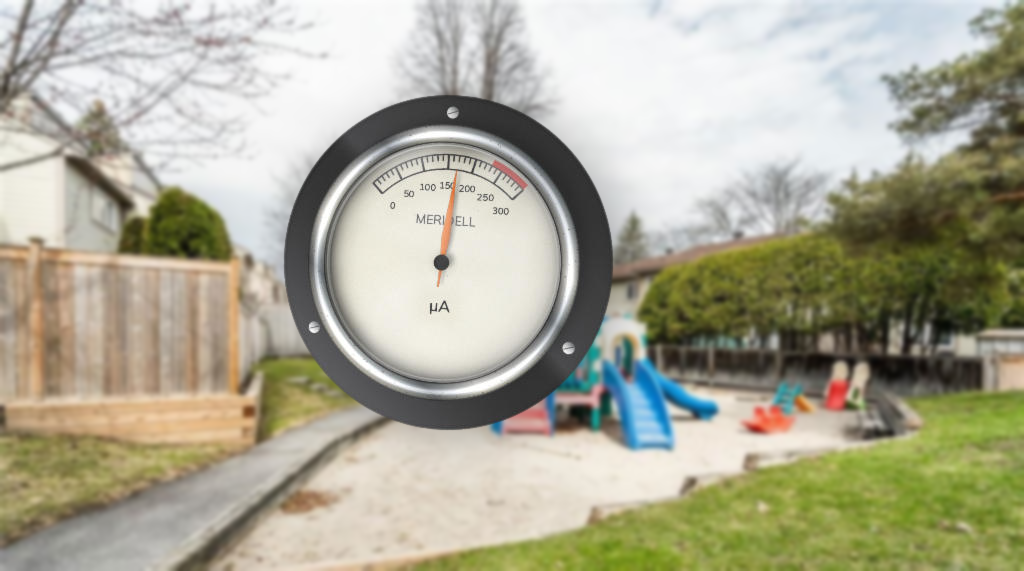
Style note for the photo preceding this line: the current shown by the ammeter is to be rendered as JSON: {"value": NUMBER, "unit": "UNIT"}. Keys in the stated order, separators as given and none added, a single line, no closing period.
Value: {"value": 170, "unit": "µA"}
